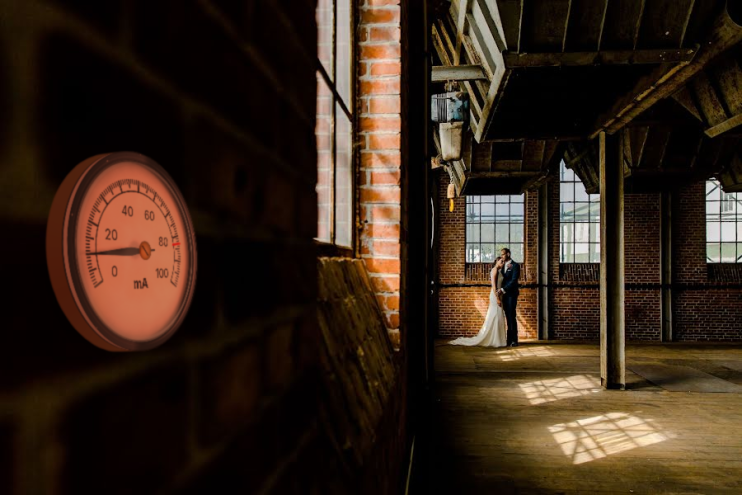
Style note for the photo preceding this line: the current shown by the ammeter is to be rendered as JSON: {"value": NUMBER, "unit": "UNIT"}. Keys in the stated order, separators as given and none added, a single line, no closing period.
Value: {"value": 10, "unit": "mA"}
